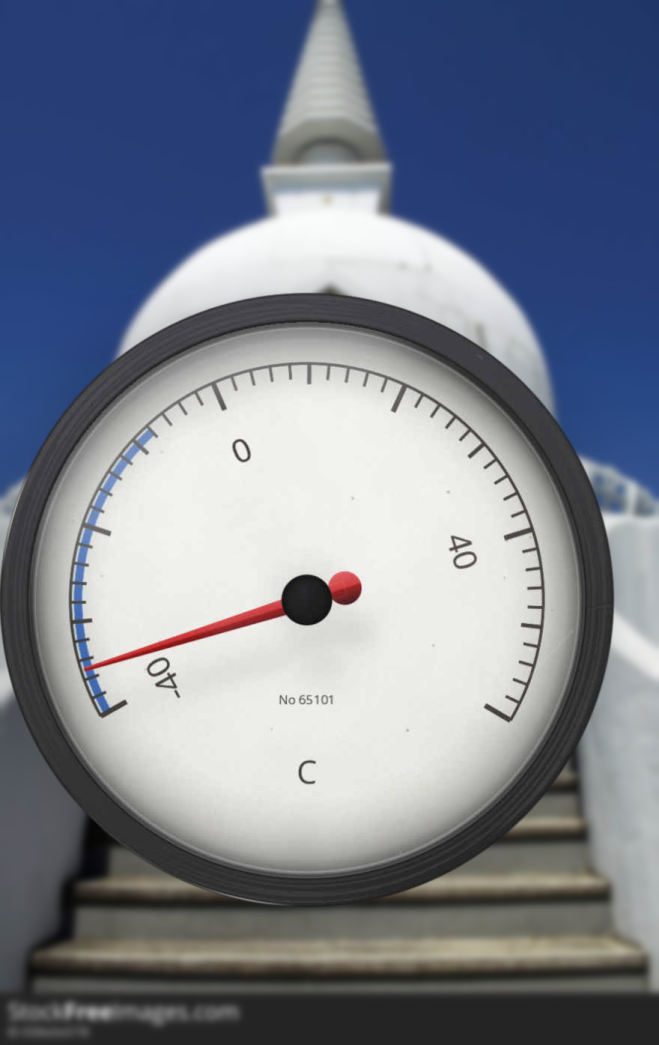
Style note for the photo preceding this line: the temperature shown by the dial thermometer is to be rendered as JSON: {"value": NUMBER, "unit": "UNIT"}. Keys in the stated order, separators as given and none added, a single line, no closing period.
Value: {"value": -35, "unit": "°C"}
